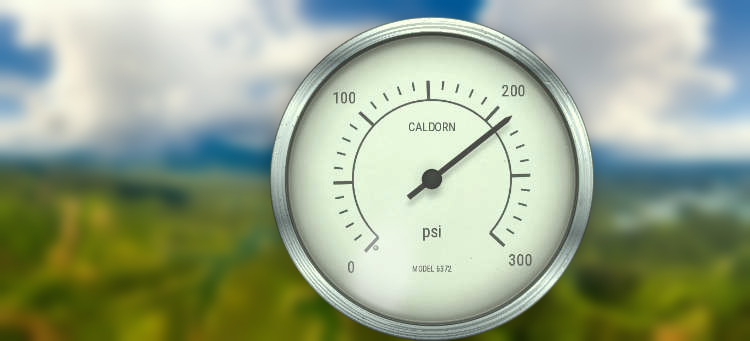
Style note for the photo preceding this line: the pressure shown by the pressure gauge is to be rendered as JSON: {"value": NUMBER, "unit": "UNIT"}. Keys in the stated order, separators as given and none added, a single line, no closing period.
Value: {"value": 210, "unit": "psi"}
